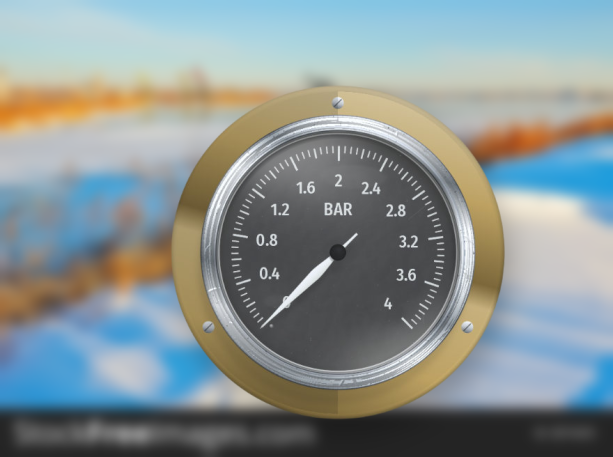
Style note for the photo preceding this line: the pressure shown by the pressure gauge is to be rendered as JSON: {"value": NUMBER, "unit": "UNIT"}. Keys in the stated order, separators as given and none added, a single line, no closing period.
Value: {"value": 0, "unit": "bar"}
